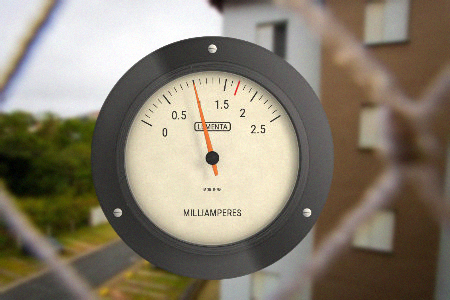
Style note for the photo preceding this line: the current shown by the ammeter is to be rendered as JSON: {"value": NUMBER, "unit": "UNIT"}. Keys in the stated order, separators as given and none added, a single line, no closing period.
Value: {"value": 1, "unit": "mA"}
